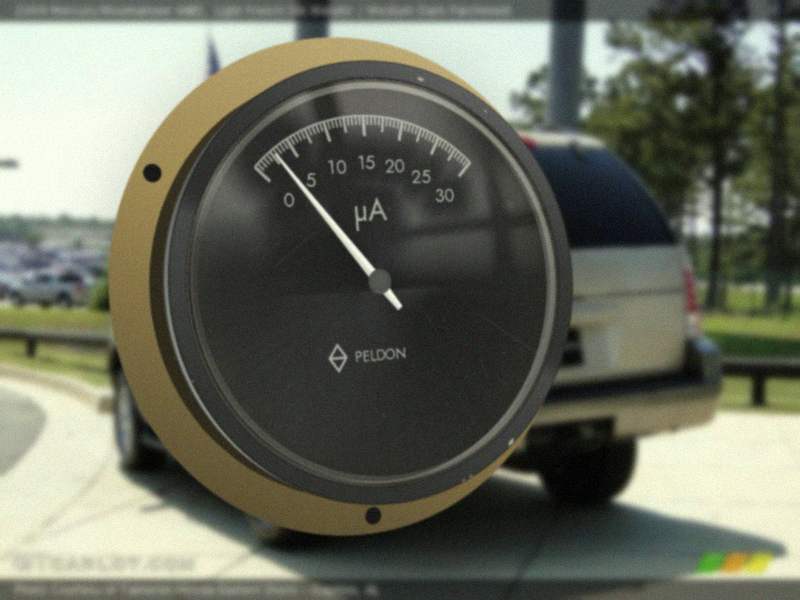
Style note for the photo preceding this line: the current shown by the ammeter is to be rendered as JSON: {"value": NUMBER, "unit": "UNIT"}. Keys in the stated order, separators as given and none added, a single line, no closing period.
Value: {"value": 2.5, "unit": "µA"}
